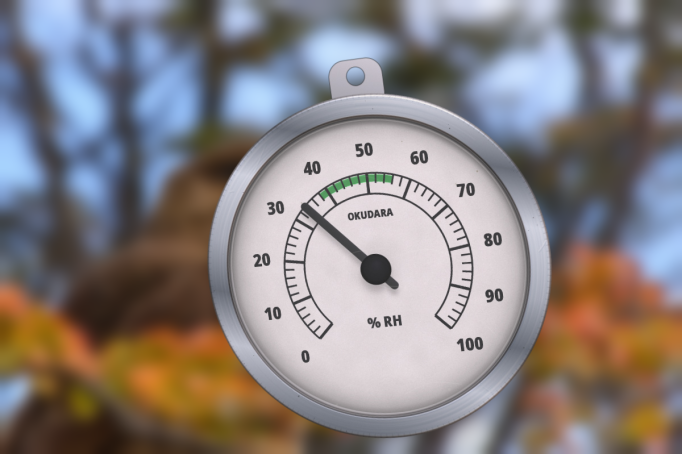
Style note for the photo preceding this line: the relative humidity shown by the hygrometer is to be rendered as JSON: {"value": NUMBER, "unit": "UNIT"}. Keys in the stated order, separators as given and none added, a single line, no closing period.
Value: {"value": 34, "unit": "%"}
